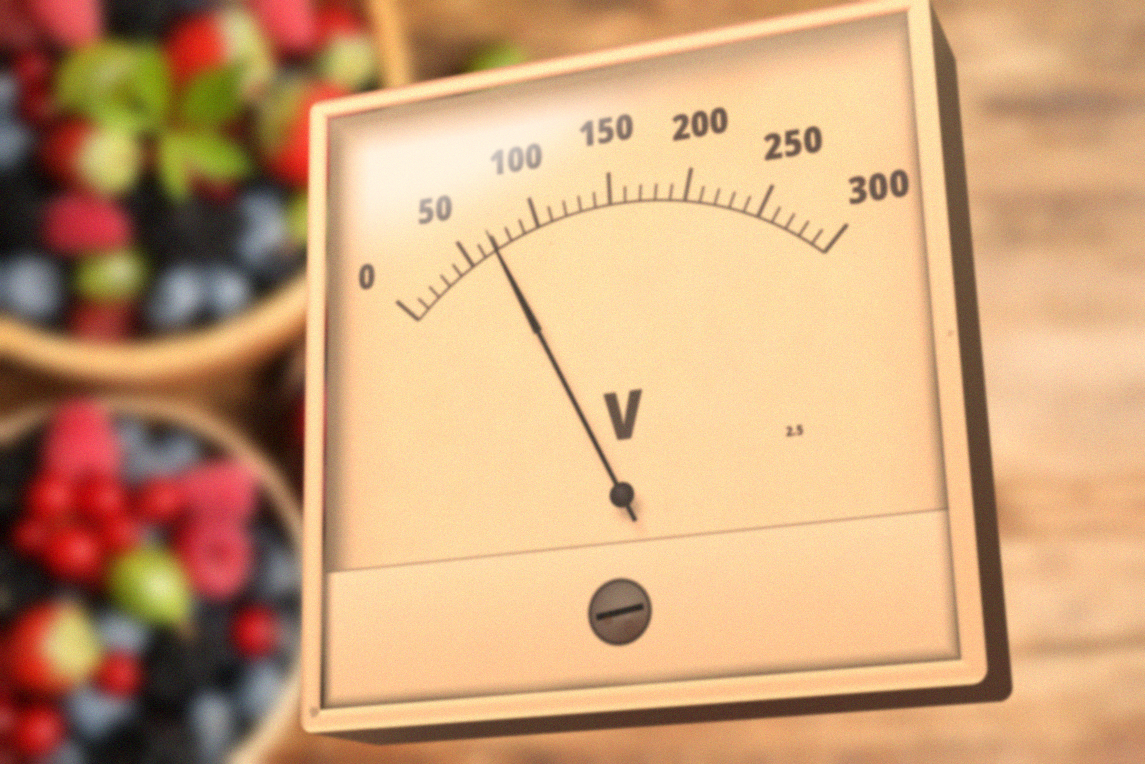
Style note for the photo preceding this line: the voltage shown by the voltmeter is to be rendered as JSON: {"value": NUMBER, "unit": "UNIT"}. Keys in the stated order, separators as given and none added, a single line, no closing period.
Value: {"value": 70, "unit": "V"}
